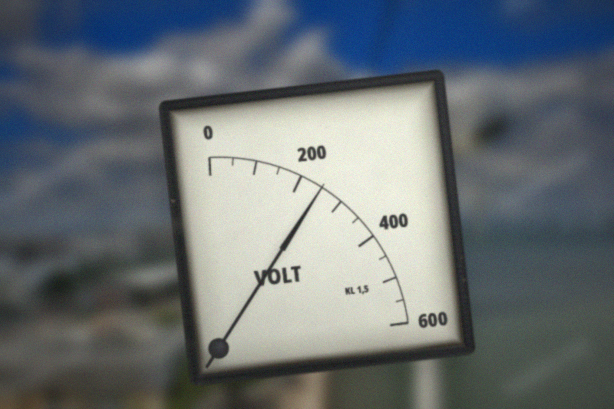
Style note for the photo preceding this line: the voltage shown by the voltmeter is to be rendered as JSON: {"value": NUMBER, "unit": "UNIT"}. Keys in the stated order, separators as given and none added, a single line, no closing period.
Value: {"value": 250, "unit": "V"}
